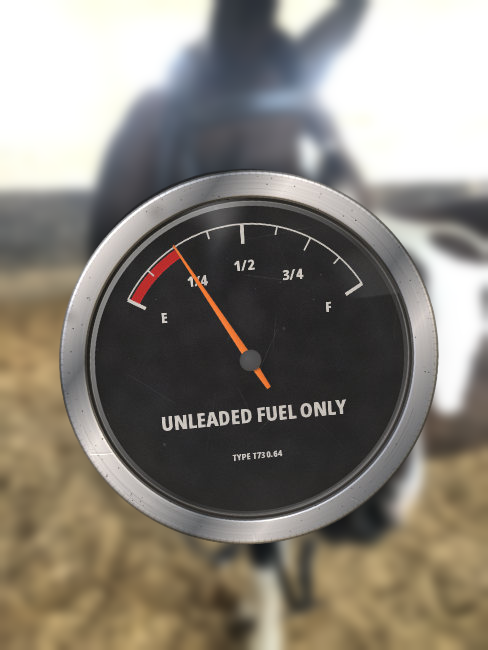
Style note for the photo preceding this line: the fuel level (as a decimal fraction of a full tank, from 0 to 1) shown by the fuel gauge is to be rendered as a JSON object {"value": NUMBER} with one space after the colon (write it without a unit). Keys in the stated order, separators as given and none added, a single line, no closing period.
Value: {"value": 0.25}
